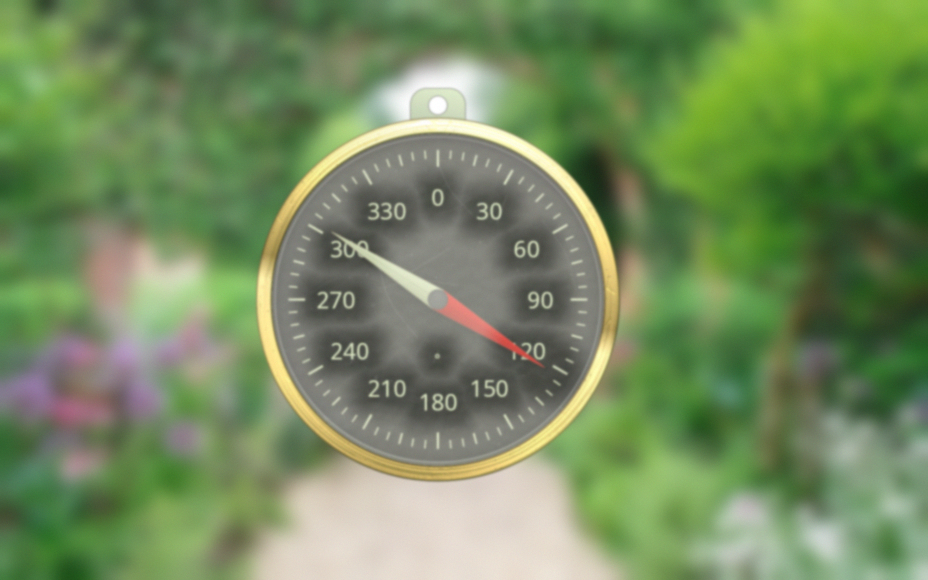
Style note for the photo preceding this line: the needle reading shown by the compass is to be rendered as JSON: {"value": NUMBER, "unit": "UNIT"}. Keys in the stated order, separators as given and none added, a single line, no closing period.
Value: {"value": 122.5, "unit": "°"}
